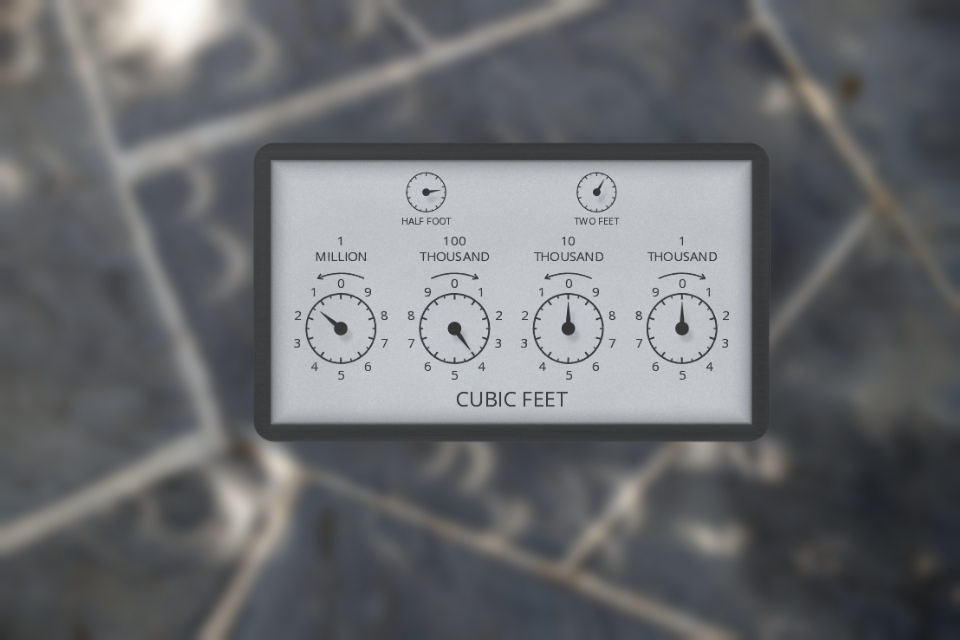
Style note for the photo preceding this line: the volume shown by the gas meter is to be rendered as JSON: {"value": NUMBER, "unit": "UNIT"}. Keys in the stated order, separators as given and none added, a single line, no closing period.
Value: {"value": 140000, "unit": "ft³"}
